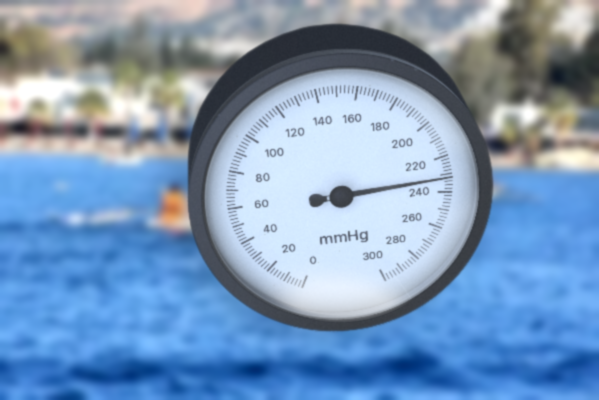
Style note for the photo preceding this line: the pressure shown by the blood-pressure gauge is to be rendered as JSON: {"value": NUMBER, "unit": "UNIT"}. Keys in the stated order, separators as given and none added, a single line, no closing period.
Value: {"value": 230, "unit": "mmHg"}
